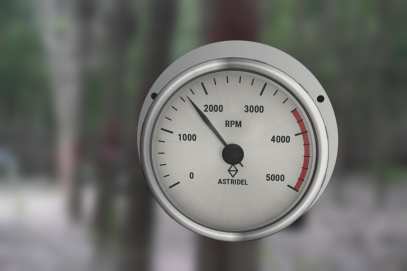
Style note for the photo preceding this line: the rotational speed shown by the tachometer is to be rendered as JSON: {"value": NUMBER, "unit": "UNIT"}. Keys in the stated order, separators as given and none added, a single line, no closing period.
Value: {"value": 1700, "unit": "rpm"}
